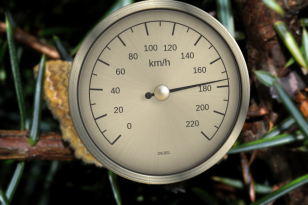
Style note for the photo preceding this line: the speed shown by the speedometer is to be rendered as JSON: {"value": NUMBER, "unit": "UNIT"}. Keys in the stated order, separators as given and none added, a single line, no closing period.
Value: {"value": 175, "unit": "km/h"}
